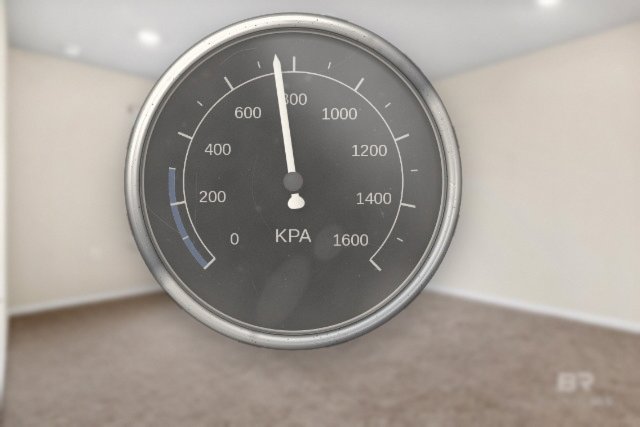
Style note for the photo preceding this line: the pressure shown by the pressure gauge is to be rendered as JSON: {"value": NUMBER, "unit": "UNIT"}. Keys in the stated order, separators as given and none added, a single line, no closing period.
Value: {"value": 750, "unit": "kPa"}
